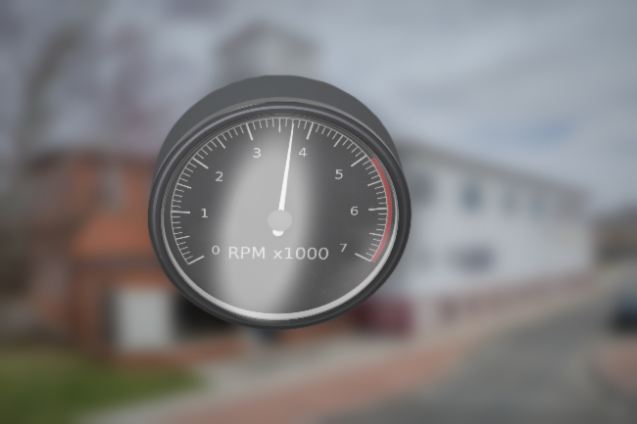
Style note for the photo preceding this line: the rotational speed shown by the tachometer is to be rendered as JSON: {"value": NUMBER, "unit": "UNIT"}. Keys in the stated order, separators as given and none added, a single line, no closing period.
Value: {"value": 3700, "unit": "rpm"}
